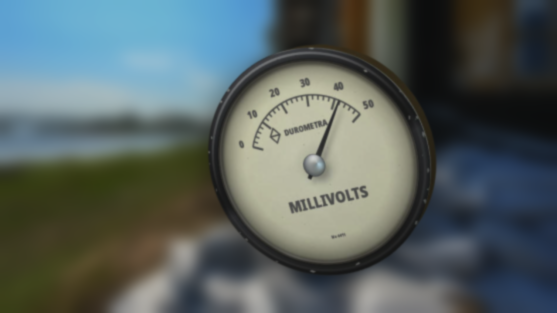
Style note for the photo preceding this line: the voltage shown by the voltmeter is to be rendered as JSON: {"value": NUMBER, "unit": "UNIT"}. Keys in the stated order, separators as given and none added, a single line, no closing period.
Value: {"value": 42, "unit": "mV"}
